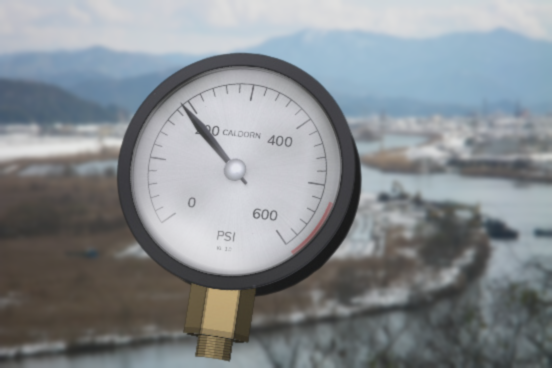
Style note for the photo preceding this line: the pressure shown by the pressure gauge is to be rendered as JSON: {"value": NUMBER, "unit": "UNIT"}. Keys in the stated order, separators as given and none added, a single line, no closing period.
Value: {"value": 190, "unit": "psi"}
